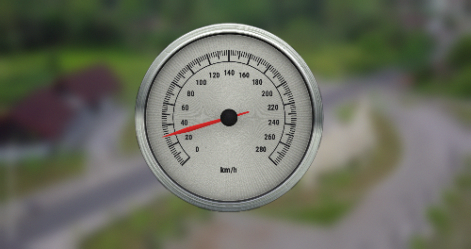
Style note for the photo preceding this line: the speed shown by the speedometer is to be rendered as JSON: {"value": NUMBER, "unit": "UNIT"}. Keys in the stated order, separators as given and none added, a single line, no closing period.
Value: {"value": 30, "unit": "km/h"}
